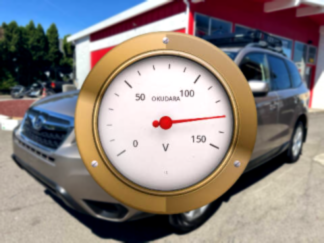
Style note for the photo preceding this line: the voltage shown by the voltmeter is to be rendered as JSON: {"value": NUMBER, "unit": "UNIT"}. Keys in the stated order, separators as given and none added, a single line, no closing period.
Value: {"value": 130, "unit": "V"}
